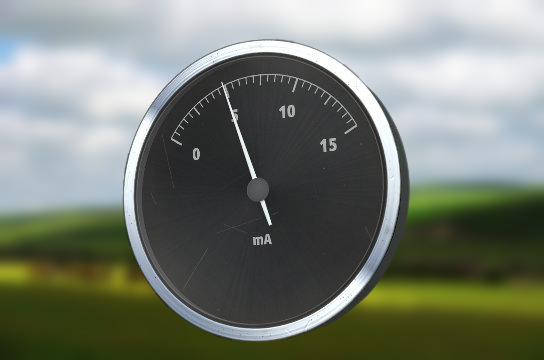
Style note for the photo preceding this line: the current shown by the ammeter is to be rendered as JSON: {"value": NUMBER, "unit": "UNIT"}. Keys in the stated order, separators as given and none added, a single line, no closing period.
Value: {"value": 5, "unit": "mA"}
